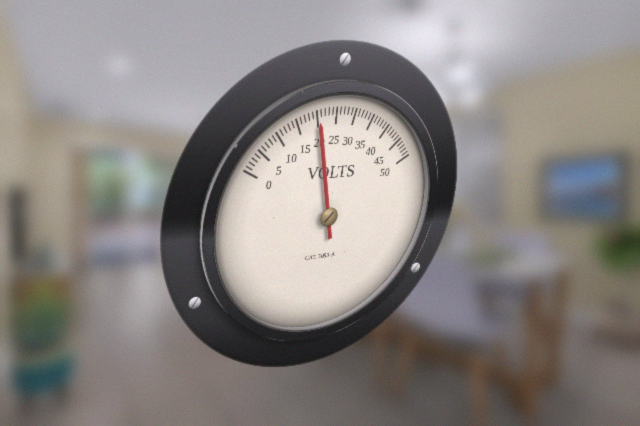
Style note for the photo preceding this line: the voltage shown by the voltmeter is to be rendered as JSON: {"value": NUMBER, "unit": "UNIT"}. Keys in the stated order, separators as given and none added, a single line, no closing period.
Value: {"value": 20, "unit": "V"}
